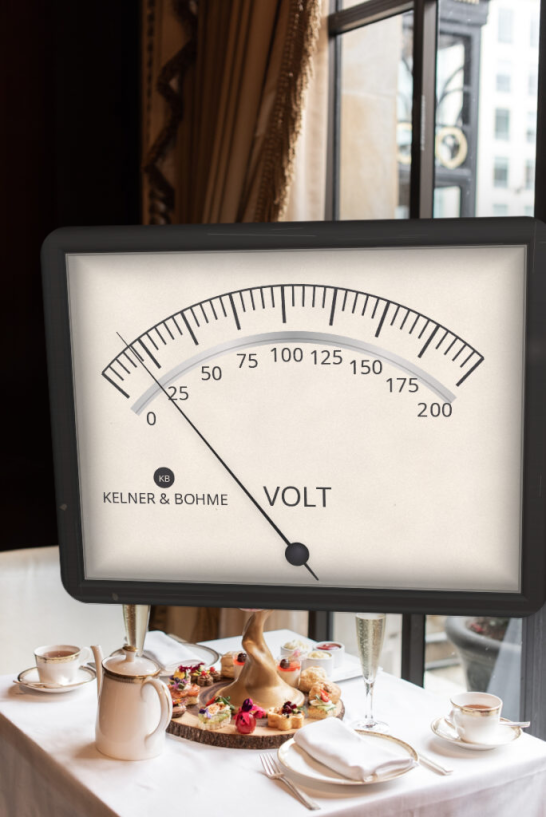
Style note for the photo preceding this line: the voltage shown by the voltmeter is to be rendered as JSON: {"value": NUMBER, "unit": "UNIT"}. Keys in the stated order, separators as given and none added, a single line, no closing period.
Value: {"value": 20, "unit": "V"}
